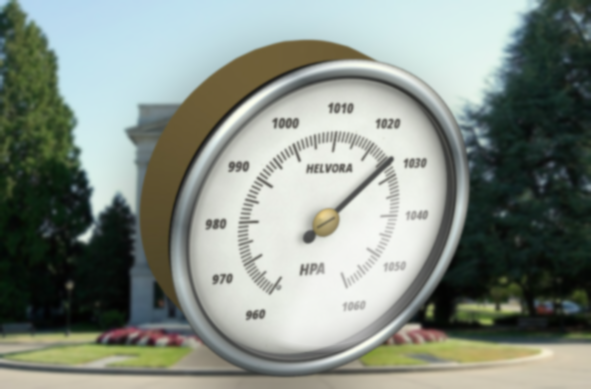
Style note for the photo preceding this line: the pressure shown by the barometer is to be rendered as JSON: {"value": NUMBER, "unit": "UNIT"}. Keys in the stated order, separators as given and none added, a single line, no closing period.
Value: {"value": 1025, "unit": "hPa"}
